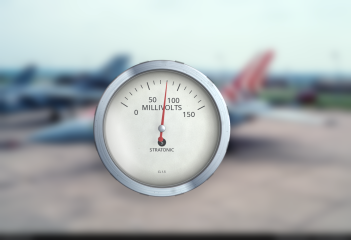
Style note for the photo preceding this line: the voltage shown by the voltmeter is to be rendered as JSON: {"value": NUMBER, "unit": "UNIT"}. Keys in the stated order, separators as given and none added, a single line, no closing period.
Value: {"value": 80, "unit": "mV"}
